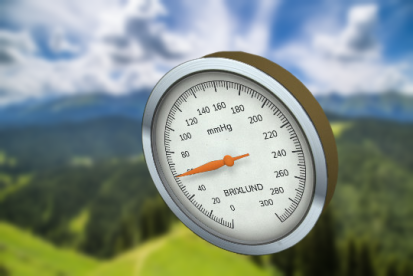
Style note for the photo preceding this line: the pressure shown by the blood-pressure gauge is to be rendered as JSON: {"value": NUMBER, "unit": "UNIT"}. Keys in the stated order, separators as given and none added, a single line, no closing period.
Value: {"value": 60, "unit": "mmHg"}
